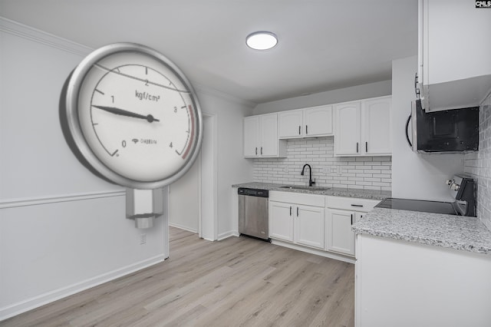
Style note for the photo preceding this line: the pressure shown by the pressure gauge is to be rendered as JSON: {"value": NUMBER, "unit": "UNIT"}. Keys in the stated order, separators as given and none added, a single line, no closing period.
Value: {"value": 0.75, "unit": "kg/cm²"}
